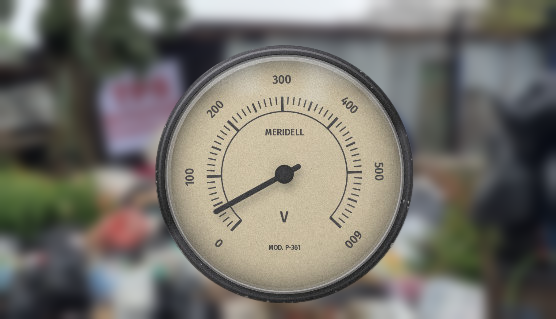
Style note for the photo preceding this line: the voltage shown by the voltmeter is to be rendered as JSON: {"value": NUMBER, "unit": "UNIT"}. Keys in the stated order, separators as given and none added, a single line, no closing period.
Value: {"value": 40, "unit": "V"}
